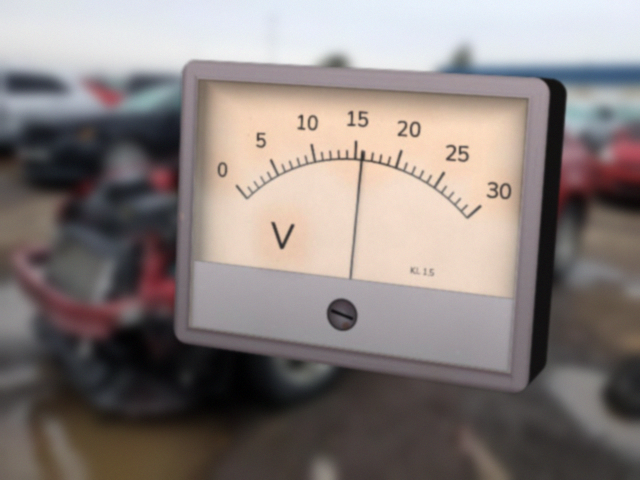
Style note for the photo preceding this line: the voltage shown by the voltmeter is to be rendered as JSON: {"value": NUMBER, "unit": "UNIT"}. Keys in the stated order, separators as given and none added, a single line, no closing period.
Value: {"value": 16, "unit": "V"}
